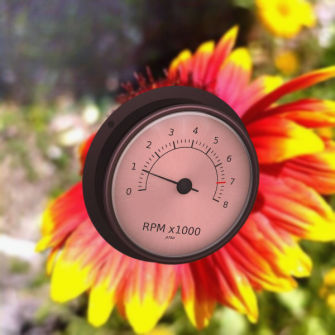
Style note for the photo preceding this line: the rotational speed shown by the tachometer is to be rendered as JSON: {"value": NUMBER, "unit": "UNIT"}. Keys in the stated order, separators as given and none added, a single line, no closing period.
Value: {"value": 1000, "unit": "rpm"}
